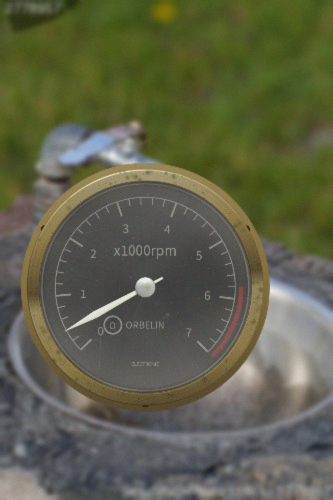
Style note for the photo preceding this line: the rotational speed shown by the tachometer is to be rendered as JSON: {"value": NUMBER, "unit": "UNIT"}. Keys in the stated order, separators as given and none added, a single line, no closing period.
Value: {"value": 400, "unit": "rpm"}
